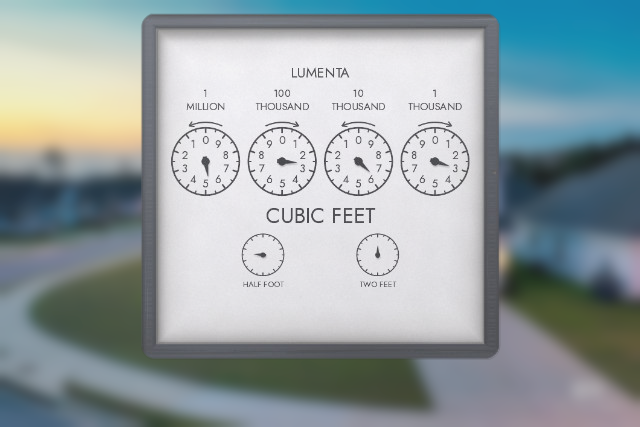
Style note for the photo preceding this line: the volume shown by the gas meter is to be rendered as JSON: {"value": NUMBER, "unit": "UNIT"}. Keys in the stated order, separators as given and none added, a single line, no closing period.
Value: {"value": 526300, "unit": "ft³"}
